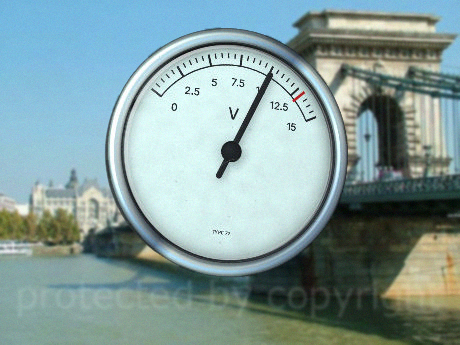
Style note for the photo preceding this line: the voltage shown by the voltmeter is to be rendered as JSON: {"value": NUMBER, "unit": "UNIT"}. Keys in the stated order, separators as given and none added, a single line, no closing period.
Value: {"value": 10, "unit": "V"}
